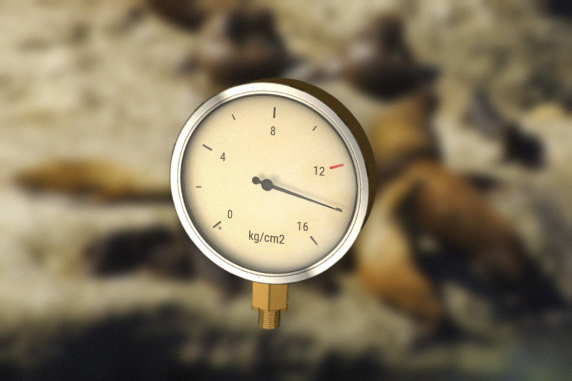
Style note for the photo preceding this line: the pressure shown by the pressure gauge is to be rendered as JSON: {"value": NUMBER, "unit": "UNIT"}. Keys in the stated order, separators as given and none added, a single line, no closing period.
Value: {"value": 14, "unit": "kg/cm²"}
